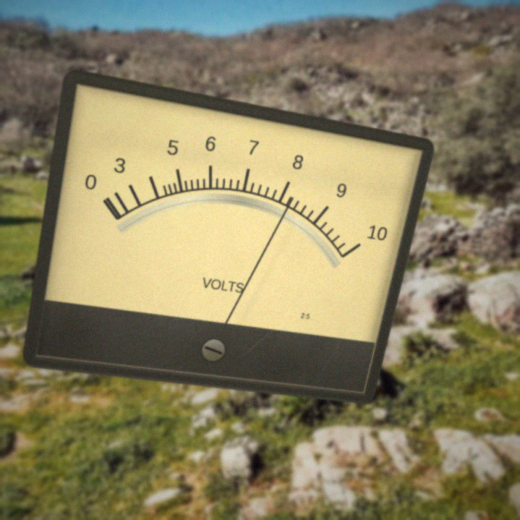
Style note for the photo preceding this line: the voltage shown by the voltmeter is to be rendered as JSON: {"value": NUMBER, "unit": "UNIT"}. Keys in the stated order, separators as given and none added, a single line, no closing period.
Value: {"value": 8.2, "unit": "V"}
